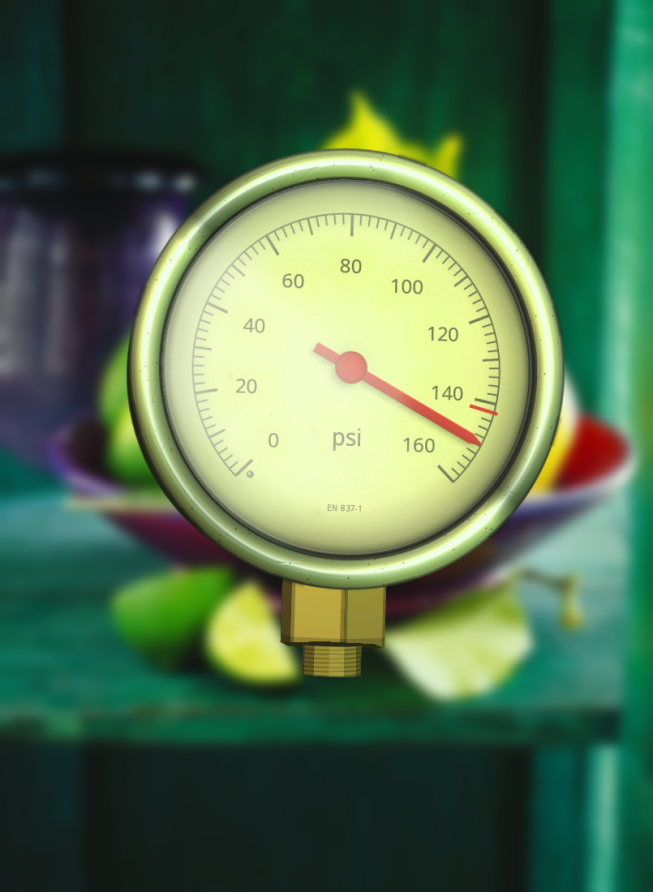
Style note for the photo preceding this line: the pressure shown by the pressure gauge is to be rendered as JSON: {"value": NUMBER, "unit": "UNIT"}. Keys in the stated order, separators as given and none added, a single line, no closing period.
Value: {"value": 150, "unit": "psi"}
